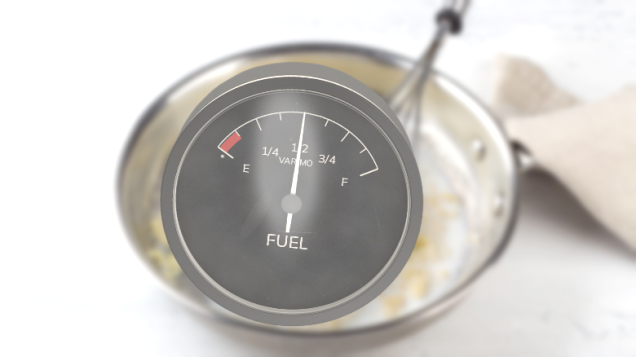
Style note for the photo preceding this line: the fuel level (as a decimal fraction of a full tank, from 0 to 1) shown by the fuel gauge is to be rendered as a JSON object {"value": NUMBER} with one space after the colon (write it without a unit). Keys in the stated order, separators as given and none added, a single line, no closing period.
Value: {"value": 0.5}
